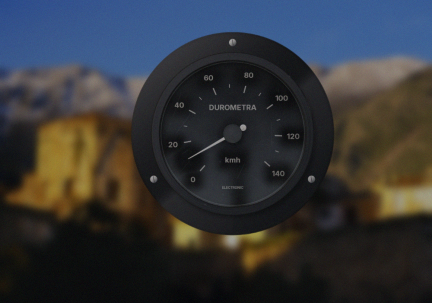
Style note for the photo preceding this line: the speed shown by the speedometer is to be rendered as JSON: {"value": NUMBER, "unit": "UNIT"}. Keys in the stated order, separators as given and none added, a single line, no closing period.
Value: {"value": 10, "unit": "km/h"}
